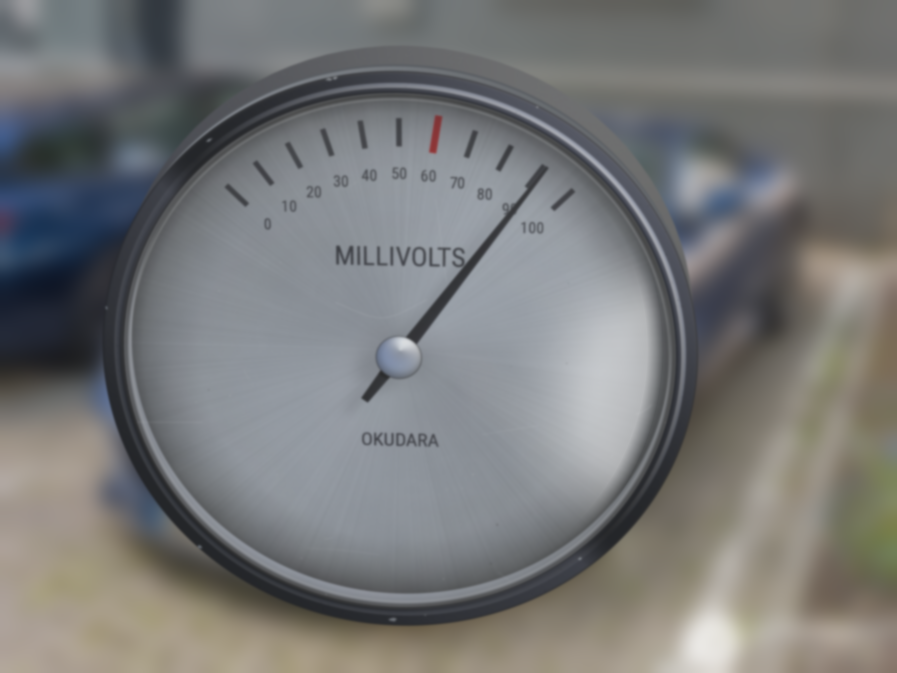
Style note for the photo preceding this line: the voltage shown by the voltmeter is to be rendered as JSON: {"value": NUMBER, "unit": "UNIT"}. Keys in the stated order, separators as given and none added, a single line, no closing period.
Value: {"value": 90, "unit": "mV"}
